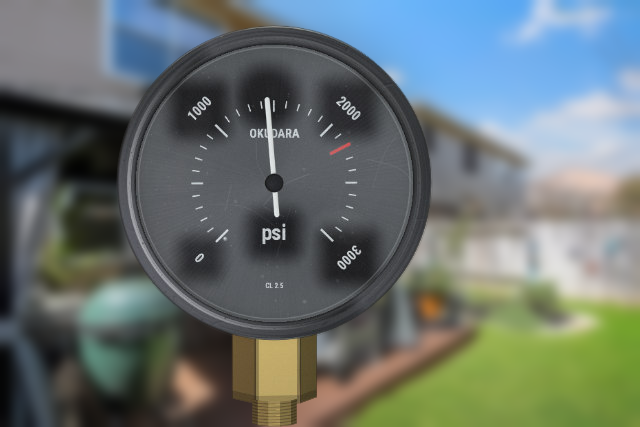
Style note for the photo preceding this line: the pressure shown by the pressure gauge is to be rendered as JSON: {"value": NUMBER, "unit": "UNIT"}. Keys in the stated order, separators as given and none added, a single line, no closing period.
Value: {"value": 1450, "unit": "psi"}
